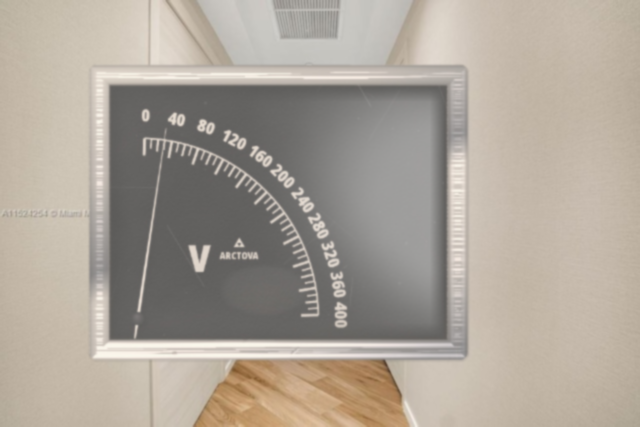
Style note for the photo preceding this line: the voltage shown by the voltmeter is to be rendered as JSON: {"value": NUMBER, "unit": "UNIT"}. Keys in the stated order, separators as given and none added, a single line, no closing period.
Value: {"value": 30, "unit": "V"}
